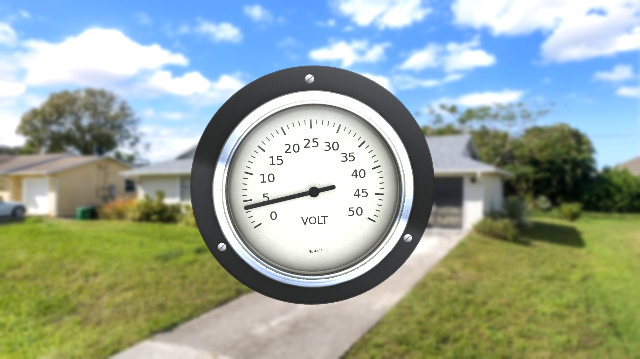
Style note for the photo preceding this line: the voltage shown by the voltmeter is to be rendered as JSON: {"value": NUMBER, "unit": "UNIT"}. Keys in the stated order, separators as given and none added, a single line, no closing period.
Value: {"value": 4, "unit": "V"}
